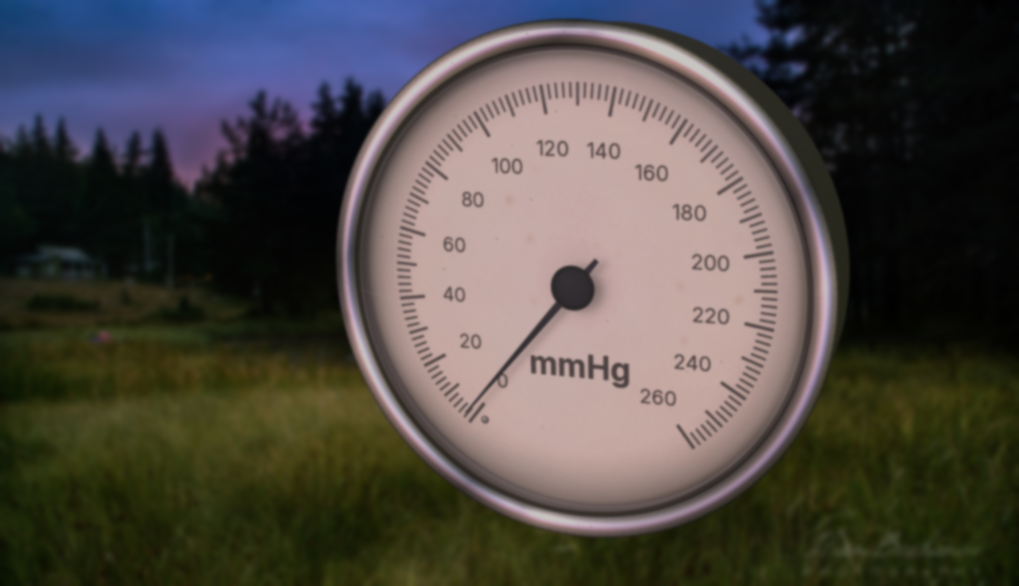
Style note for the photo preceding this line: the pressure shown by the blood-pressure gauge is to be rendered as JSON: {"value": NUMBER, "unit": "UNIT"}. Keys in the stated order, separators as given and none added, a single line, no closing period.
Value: {"value": 2, "unit": "mmHg"}
